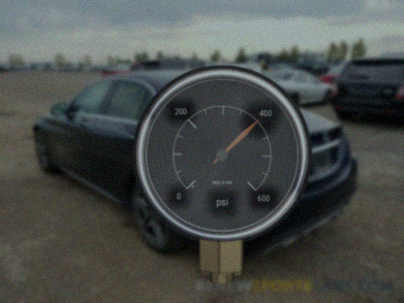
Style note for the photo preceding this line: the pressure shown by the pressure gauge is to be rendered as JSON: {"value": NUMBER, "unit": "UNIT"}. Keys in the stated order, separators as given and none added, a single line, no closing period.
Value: {"value": 400, "unit": "psi"}
